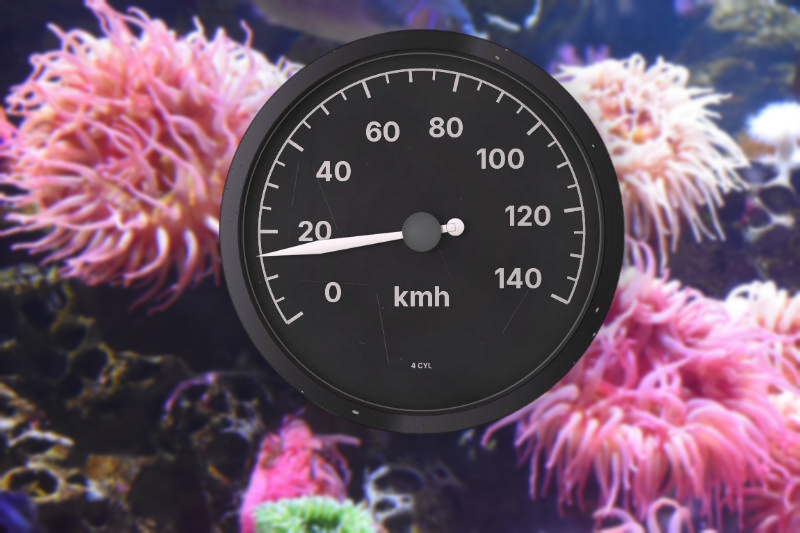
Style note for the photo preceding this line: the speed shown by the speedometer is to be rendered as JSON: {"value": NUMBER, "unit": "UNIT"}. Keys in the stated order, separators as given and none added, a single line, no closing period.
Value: {"value": 15, "unit": "km/h"}
